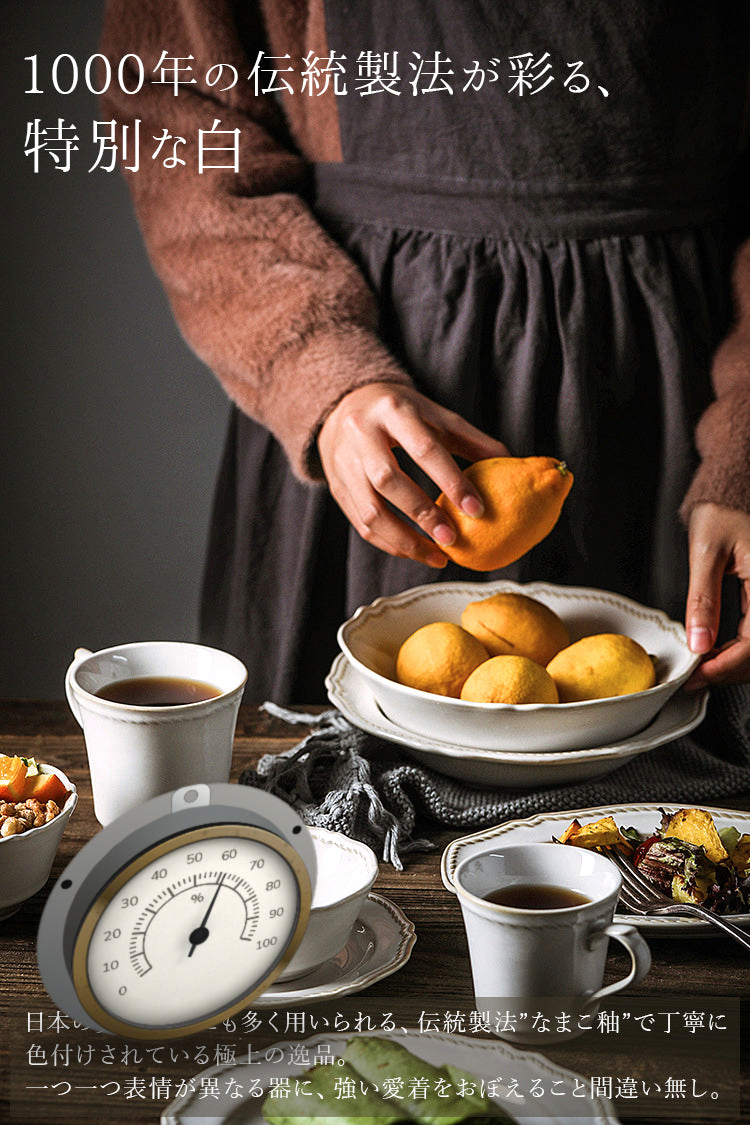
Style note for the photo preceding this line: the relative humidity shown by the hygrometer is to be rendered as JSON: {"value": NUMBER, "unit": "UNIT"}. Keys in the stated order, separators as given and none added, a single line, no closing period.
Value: {"value": 60, "unit": "%"}
